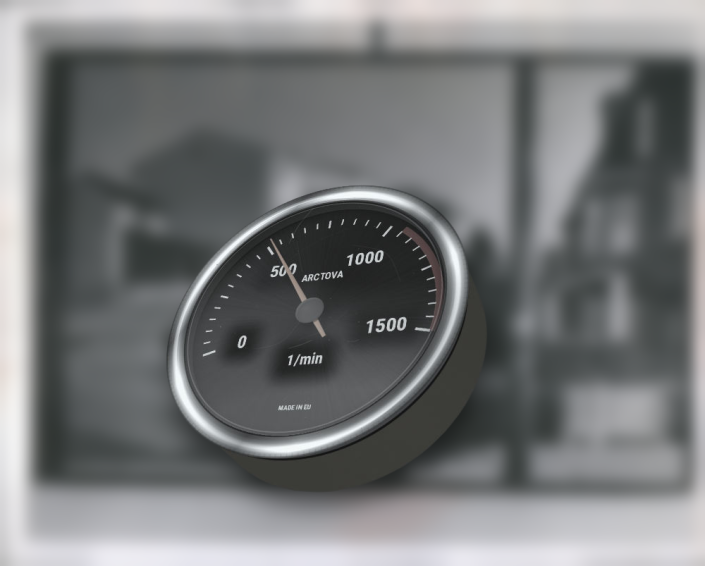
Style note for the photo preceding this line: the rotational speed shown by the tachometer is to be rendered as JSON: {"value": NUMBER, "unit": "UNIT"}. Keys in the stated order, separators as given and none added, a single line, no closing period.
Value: {"value": 525, "unit": "rpm"}
